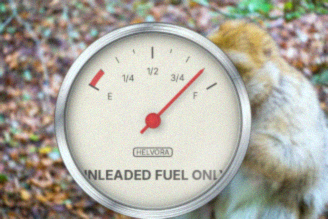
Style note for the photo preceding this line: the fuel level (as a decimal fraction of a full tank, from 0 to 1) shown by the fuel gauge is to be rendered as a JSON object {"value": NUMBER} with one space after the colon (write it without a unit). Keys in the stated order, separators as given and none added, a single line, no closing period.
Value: {"value": 0.875}
